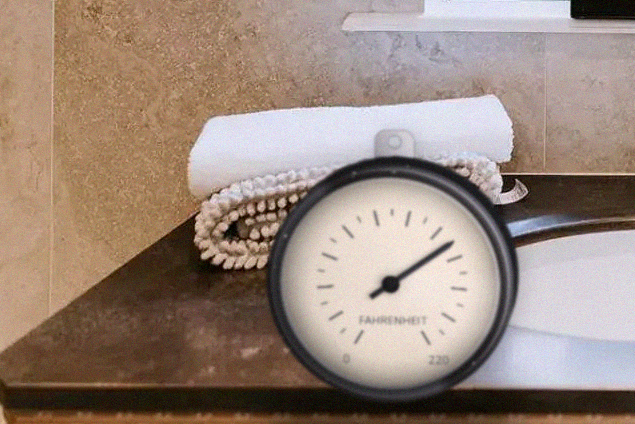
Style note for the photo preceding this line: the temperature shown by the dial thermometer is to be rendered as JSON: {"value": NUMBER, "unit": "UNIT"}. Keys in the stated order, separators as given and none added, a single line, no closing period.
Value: {"value": 150, "unit": "°F"}
